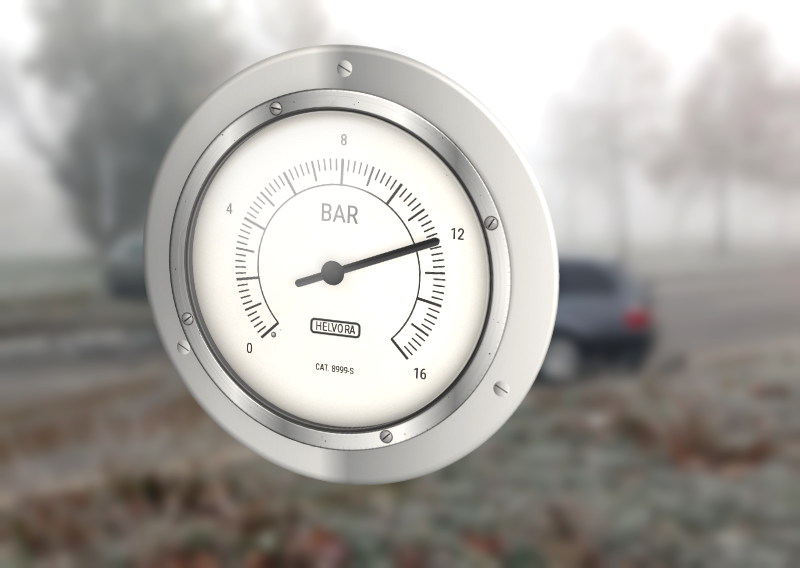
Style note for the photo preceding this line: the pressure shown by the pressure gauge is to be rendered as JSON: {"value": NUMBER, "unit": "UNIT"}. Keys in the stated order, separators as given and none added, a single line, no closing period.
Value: {"value": 12, "unit": "bar"}
